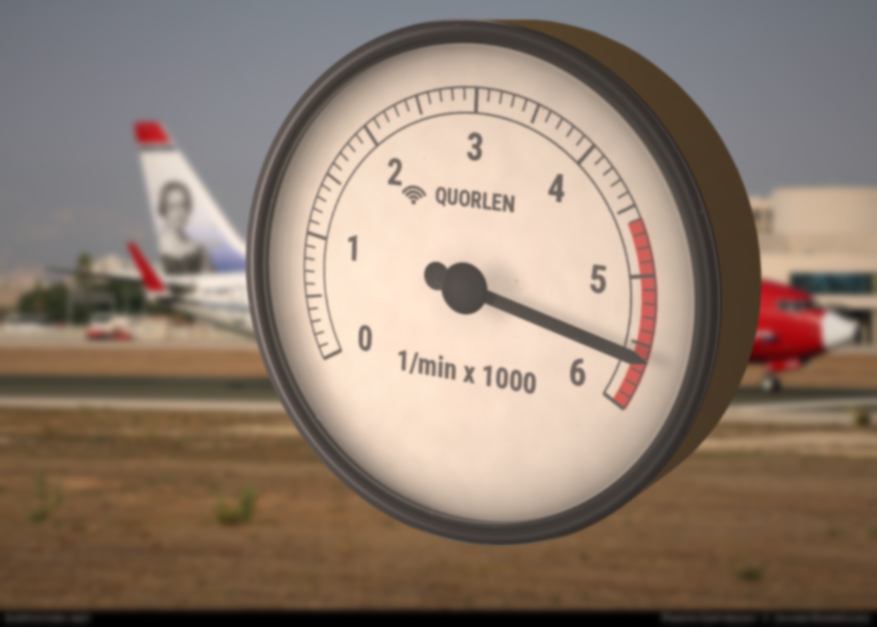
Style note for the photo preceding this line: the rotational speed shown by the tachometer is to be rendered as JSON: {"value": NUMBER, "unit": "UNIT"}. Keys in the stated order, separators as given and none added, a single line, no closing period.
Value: {"value": 5600, "unit": "rpm"}
